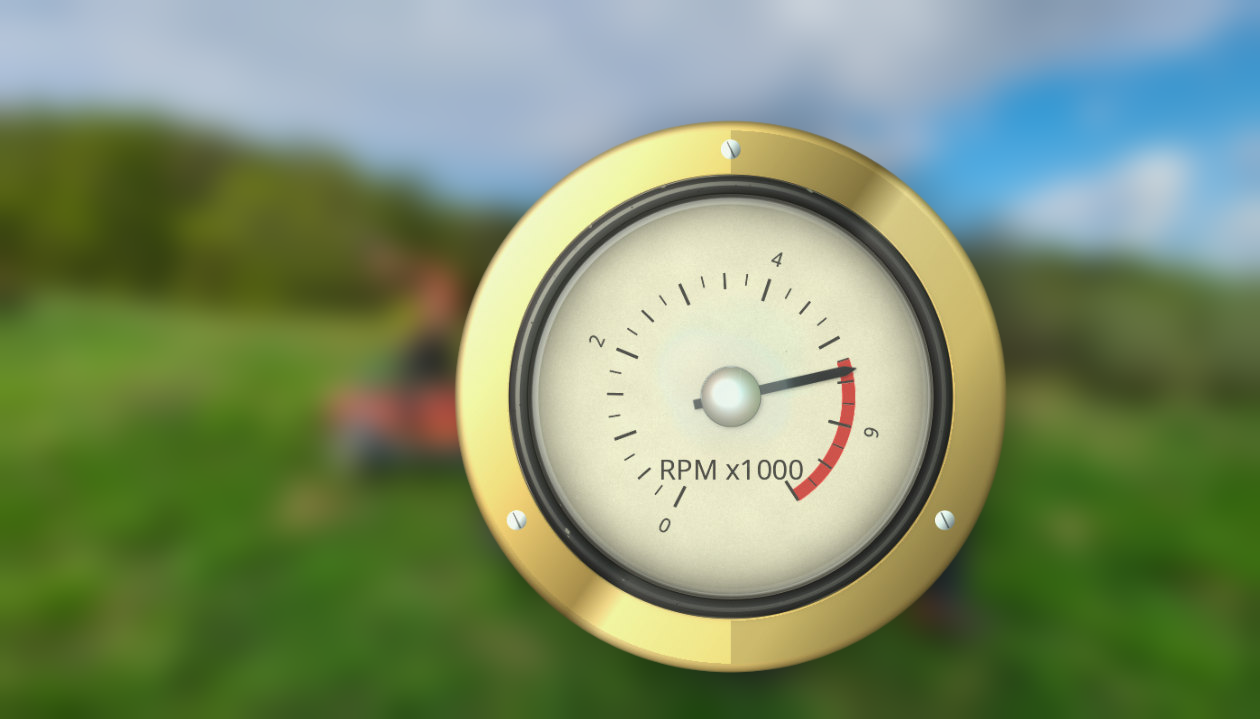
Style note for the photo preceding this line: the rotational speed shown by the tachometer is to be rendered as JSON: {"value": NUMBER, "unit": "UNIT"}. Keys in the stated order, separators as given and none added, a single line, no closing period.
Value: {"value": 5375, "unit": "rpm"}
